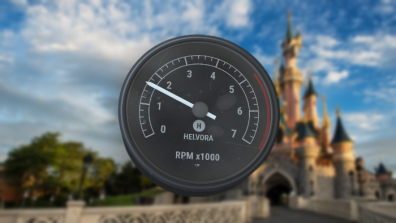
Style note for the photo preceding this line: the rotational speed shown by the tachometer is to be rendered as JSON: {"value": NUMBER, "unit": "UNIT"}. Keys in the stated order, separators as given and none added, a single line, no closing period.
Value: {"value": 1600, "unit": "rpm"}
